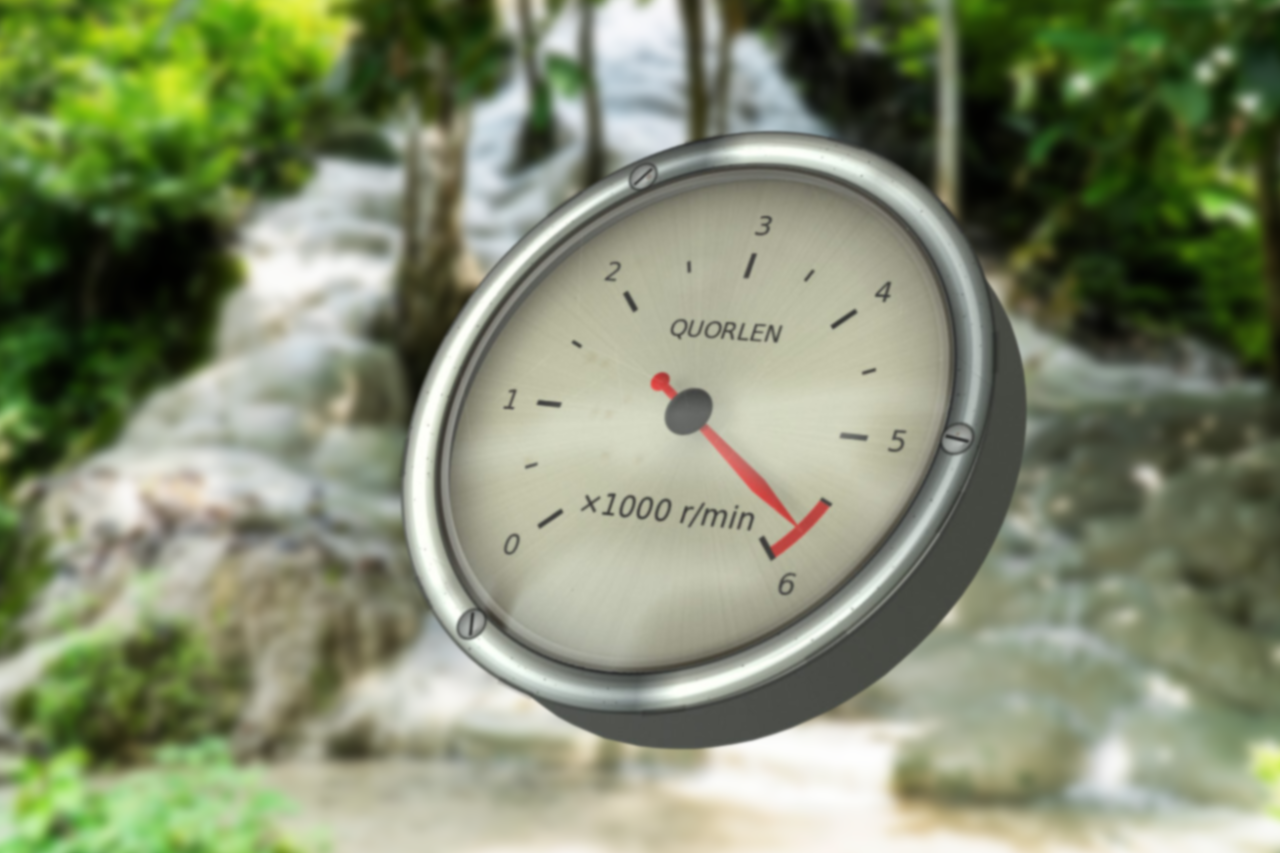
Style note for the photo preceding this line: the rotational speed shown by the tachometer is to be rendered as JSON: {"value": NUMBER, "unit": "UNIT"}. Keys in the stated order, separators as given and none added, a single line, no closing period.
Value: {"value": 5750, "unit": "rpm"}
